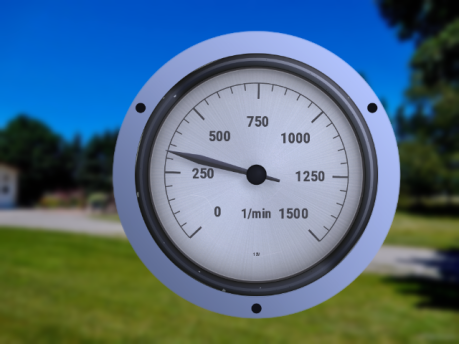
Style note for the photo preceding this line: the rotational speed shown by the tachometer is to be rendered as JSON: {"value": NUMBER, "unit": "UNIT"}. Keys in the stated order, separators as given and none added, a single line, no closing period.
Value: {"value": 325, "unit": "rpm"}
